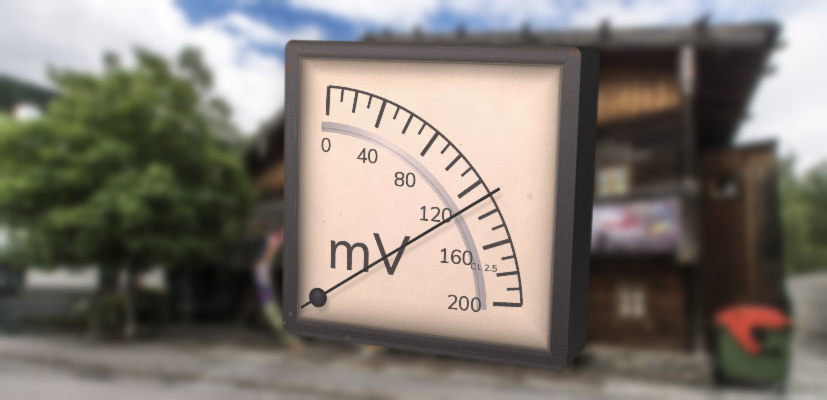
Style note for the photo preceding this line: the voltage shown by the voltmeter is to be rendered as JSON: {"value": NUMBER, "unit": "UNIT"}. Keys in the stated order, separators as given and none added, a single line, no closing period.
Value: {"value": 130, "unit": "mV"}
